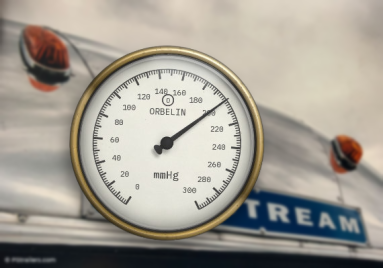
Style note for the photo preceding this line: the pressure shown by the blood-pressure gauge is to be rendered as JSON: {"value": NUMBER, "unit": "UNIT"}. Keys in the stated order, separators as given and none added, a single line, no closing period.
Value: {"value": 200, "unit": "mmHg"}
